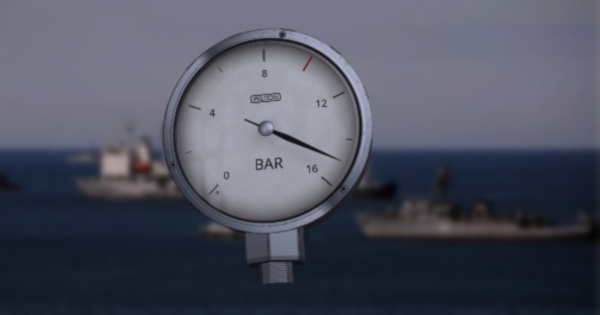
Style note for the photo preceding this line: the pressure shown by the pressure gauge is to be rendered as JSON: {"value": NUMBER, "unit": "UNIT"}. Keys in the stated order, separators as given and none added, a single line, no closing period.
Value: {"value": 15, "unit": "bar"}
